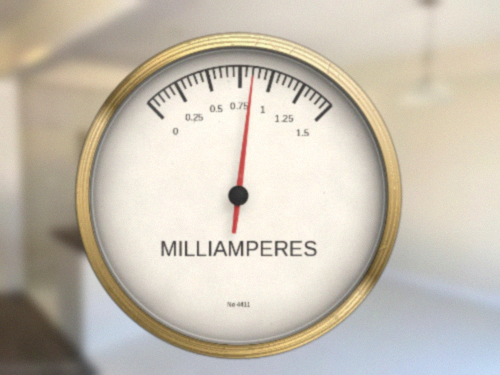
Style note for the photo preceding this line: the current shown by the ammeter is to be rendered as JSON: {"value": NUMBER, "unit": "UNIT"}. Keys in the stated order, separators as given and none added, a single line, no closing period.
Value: {"value": 0.85, "unit": "mA"}
